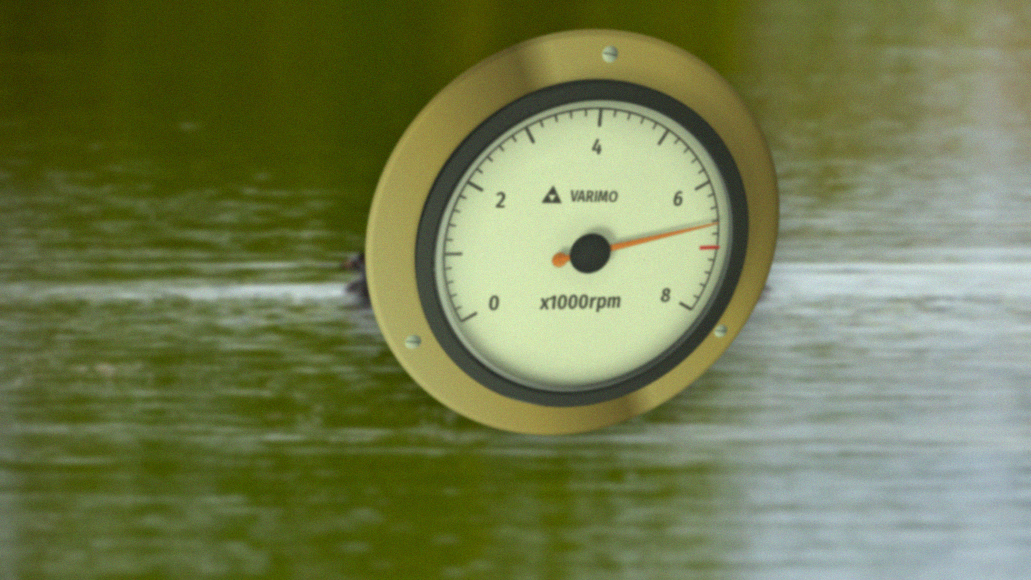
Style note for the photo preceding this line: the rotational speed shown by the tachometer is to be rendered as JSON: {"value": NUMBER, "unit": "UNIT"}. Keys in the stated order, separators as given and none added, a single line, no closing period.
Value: {"value": 6600, "unit": "rpm"}
